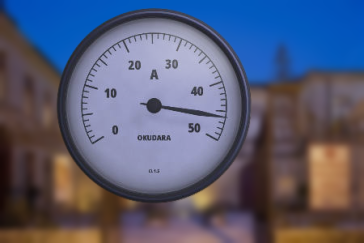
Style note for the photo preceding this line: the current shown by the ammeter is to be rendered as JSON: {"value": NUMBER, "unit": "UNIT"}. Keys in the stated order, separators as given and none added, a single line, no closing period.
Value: {"value": 46, "unit": "A"}
